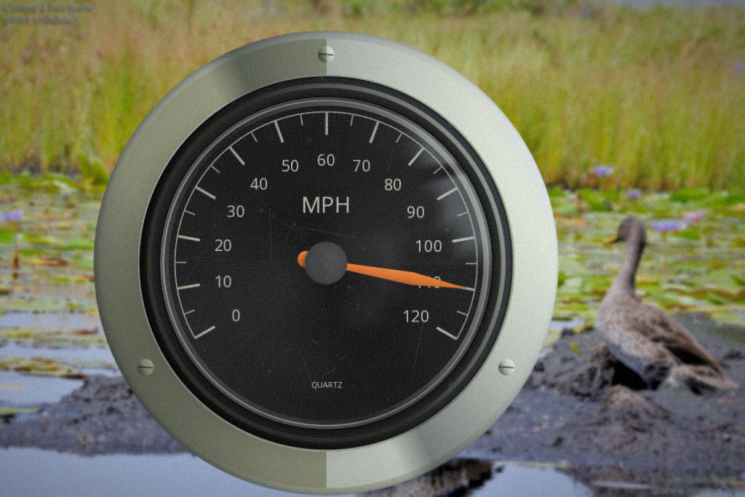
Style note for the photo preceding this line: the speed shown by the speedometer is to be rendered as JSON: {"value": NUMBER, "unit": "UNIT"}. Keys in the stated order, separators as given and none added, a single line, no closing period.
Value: {"value": 110, "unit": "mph"}
